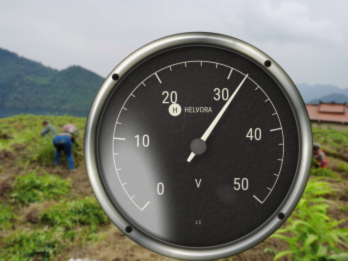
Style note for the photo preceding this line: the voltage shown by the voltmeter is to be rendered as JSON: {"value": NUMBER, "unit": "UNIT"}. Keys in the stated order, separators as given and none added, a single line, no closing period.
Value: {"value": 32, "unit": "V"}
